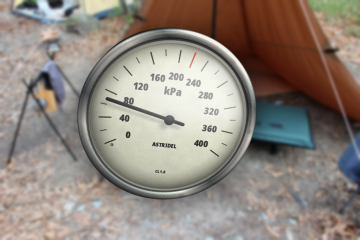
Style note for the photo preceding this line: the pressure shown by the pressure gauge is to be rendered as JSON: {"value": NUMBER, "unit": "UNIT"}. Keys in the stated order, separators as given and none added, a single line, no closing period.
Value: {"value": 70, "unit": "kPa"}
